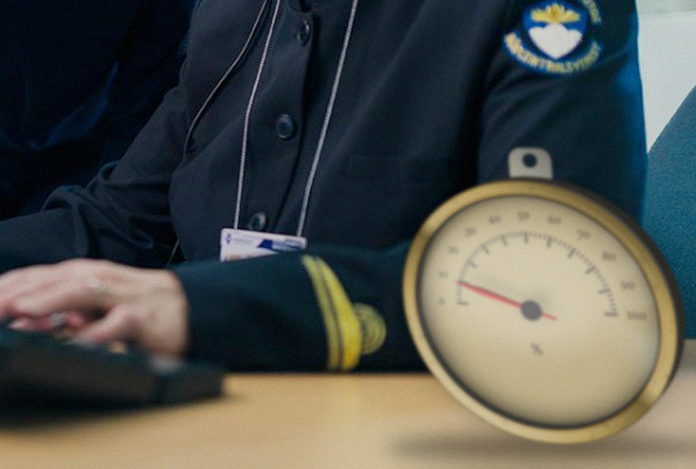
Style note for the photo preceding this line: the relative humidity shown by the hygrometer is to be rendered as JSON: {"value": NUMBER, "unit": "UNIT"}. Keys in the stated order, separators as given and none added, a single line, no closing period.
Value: {"value": 10, "unit": "%"}
